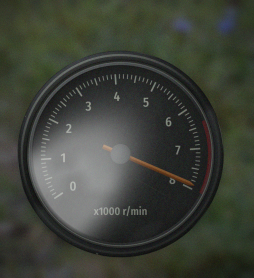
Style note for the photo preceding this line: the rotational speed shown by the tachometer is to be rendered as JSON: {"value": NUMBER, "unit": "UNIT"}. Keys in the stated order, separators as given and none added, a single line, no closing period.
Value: {"value": 7900, "unit": "rpm"}
